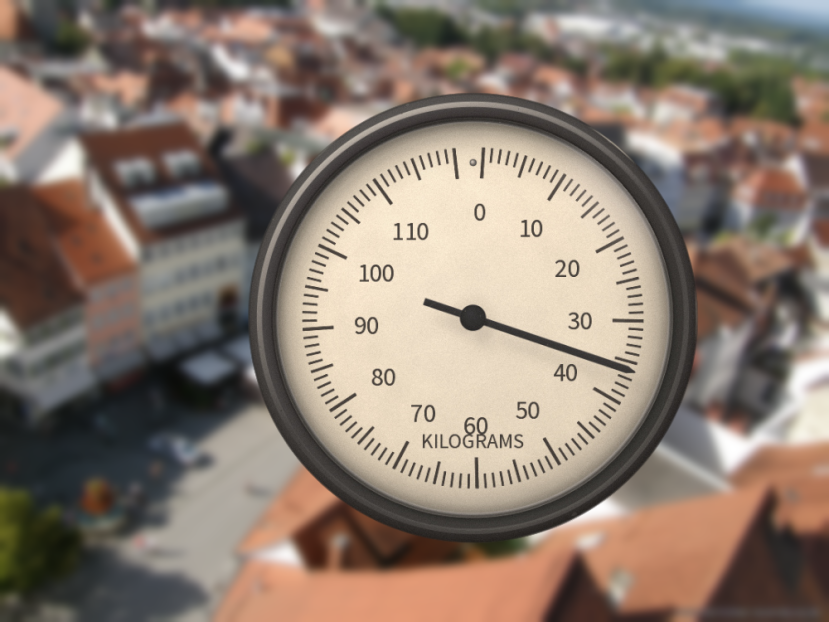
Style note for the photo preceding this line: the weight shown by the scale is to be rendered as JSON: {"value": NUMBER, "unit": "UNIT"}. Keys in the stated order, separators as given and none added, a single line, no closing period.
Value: {"value": 36, "unit": "kg"}
